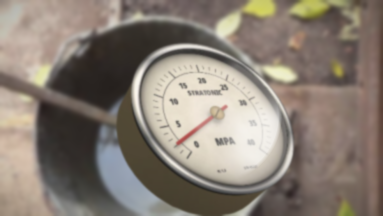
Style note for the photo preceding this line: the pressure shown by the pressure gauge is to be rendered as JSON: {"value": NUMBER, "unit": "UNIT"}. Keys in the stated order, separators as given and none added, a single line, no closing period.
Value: {"value": 2, "unit": "MPa"}
